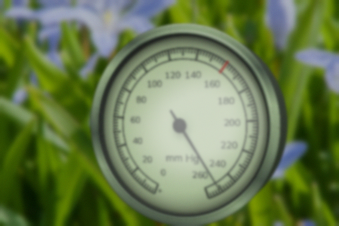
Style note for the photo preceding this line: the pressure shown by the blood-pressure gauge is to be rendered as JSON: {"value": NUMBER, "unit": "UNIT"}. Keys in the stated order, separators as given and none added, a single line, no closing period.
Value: {"value": 250, "unit": "mmHg"}
